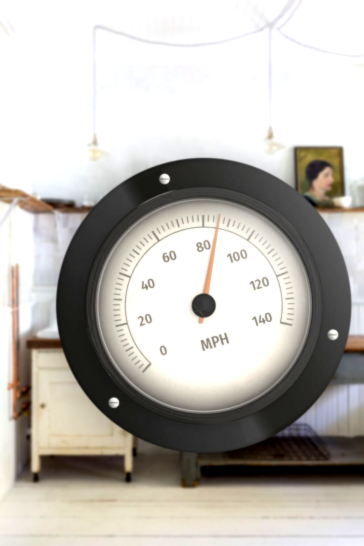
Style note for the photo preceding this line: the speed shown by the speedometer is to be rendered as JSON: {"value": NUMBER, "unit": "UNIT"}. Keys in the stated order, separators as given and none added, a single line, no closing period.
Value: {"value": 86, "unit": "mph"}
